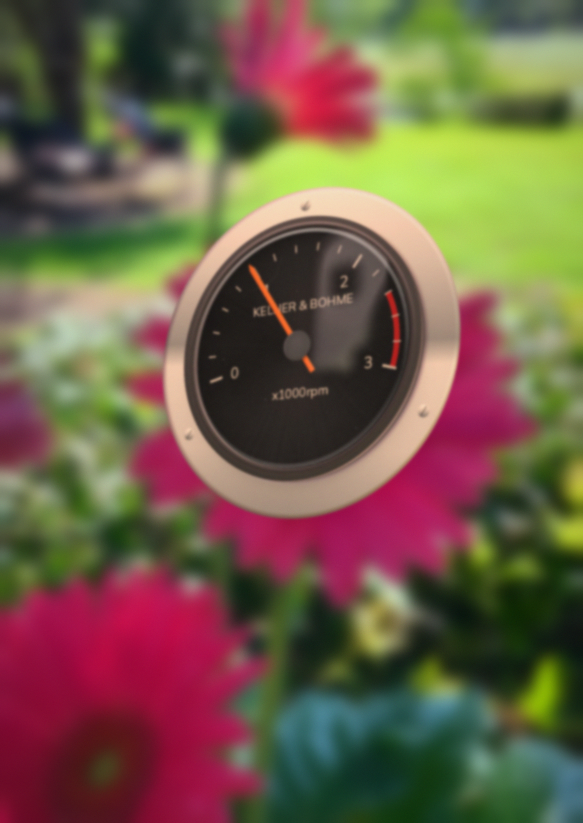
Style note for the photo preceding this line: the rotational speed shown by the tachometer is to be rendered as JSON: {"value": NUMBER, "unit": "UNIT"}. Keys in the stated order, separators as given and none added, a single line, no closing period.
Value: {"value": 1000, "unit": "rpm"}
